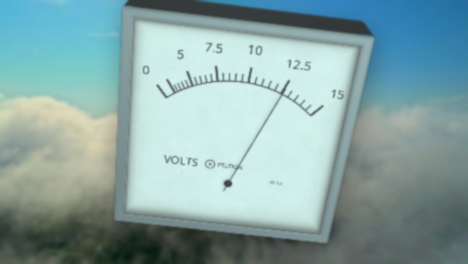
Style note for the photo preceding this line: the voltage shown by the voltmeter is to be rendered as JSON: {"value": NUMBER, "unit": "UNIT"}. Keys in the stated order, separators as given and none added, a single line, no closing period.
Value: {"value": 12.5, "unit": "V"}
